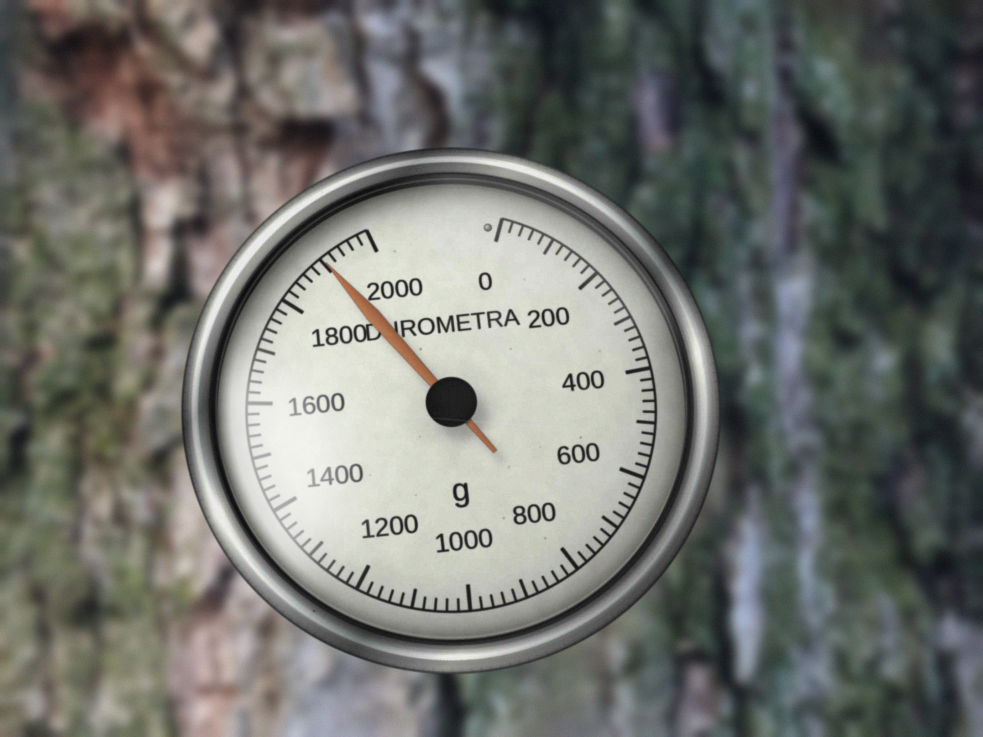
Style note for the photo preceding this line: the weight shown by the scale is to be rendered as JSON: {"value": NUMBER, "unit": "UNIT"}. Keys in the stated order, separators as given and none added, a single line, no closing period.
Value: {"value": 1900, "unit": "g"}
